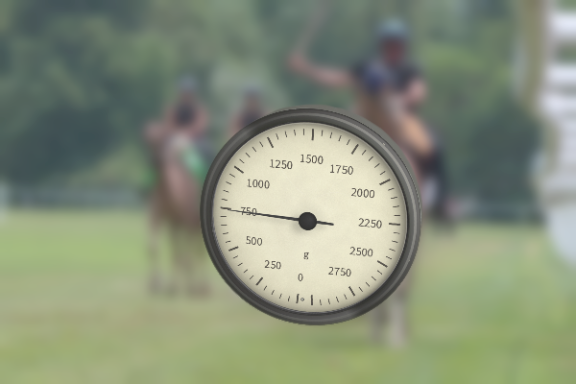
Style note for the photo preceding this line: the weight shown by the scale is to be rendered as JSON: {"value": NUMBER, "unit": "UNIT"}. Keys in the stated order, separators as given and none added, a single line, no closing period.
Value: {"value": 750, "unit": "g"}
